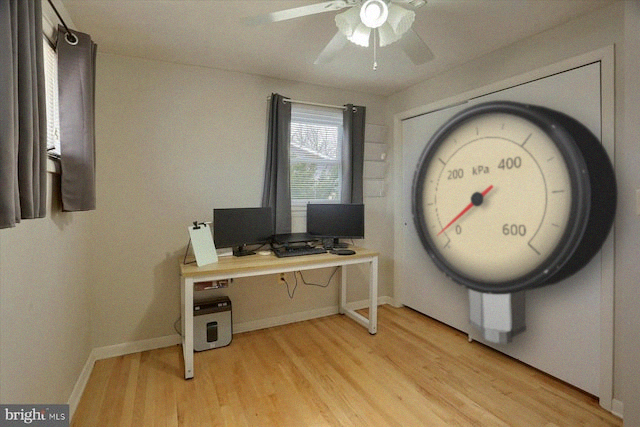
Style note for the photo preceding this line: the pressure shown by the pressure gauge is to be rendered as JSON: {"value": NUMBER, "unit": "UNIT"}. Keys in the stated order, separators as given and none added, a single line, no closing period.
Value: {"value": 25, "unit": "kPa"}
